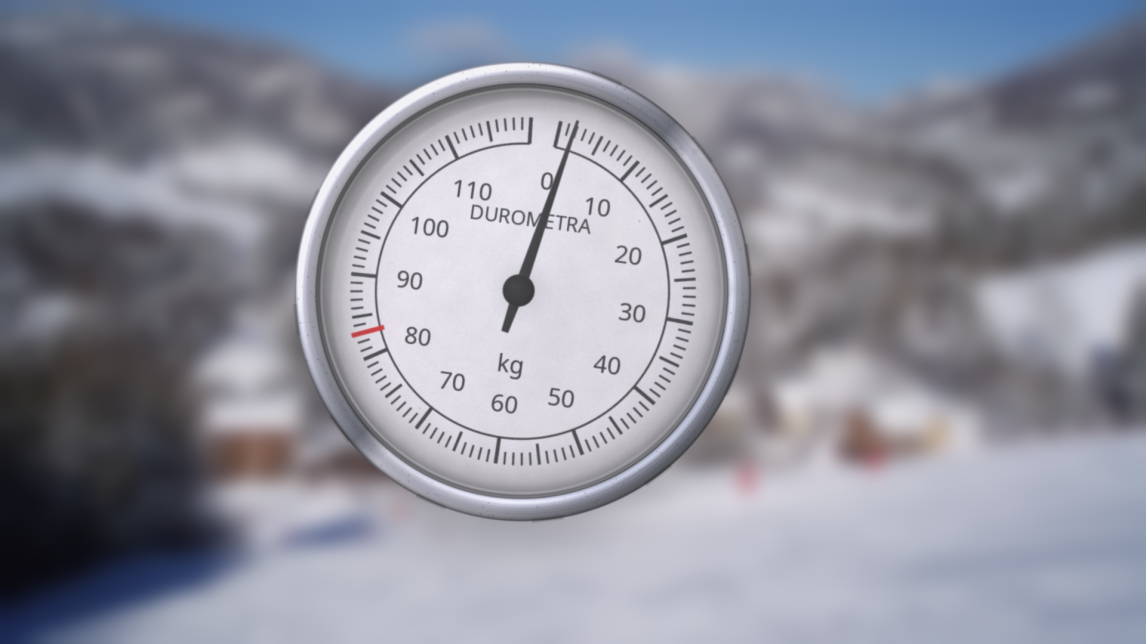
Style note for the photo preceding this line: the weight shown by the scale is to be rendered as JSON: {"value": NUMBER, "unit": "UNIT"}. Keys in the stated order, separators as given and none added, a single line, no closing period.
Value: {"value": 2, "unit": "kg"}
